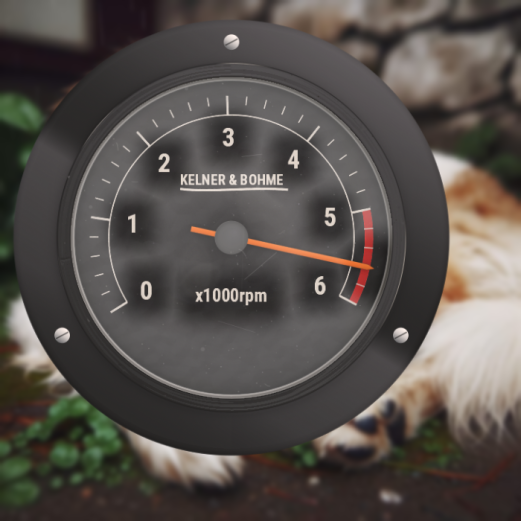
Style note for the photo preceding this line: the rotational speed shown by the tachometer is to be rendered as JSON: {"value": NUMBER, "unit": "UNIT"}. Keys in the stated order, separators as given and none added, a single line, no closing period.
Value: {"value": 5600, "unit": "rpm"}
